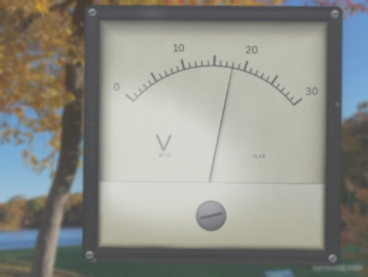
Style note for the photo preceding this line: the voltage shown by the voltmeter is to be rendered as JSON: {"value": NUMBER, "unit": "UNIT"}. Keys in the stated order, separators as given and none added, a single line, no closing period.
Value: {"value": 18, "unit": "V"}
